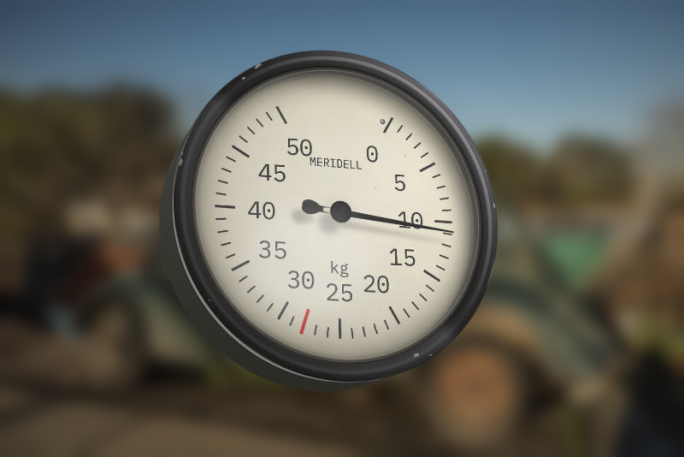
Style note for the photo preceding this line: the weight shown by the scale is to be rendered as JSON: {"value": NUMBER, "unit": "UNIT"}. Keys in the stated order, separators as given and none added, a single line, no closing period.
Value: {"value": 11, "unit": "kg"}
